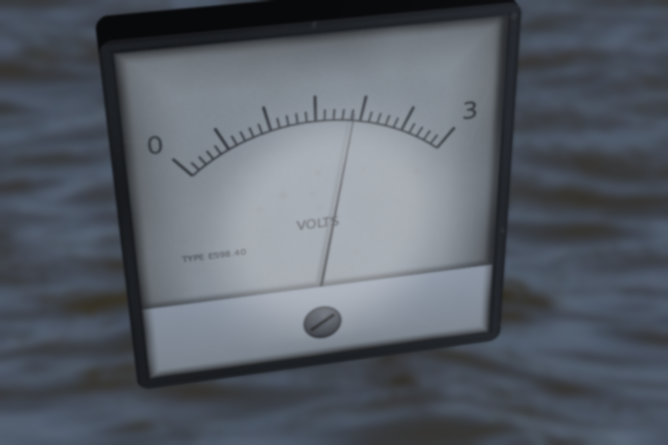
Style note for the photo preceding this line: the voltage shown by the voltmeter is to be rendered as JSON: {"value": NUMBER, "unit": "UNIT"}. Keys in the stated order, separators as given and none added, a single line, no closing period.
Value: {"value": 1.9, "unit": "V"}
